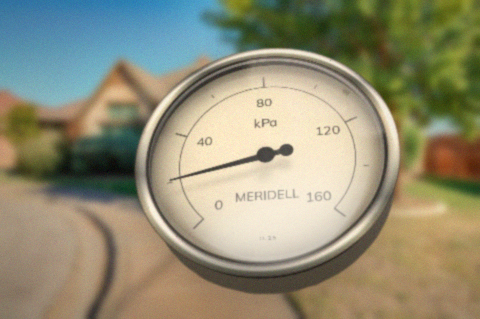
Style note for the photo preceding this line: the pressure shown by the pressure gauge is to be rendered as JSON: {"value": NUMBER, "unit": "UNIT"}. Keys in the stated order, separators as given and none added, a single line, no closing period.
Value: {"value": 20, "unit": "kPa"}
